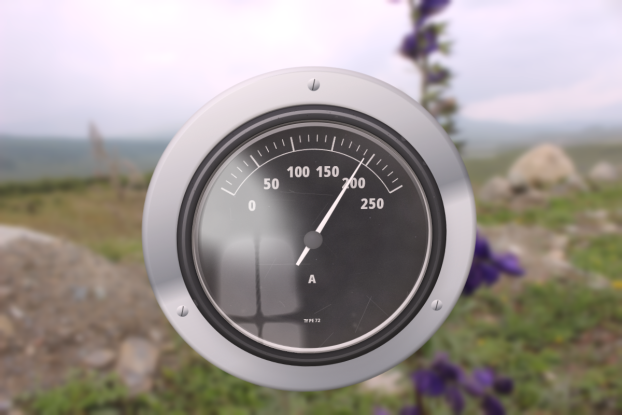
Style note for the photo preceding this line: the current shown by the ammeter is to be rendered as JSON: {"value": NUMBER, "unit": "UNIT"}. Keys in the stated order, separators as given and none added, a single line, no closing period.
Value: {"value": 190, "unit": "A"}
